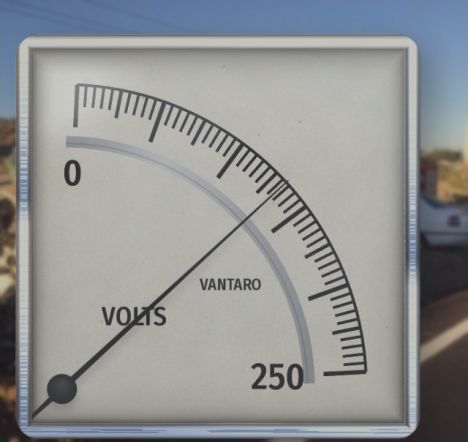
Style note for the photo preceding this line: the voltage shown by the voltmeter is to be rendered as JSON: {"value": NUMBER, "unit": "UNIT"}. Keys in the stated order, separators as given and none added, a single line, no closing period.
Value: {"value": 132.5, "unit": "V"}
